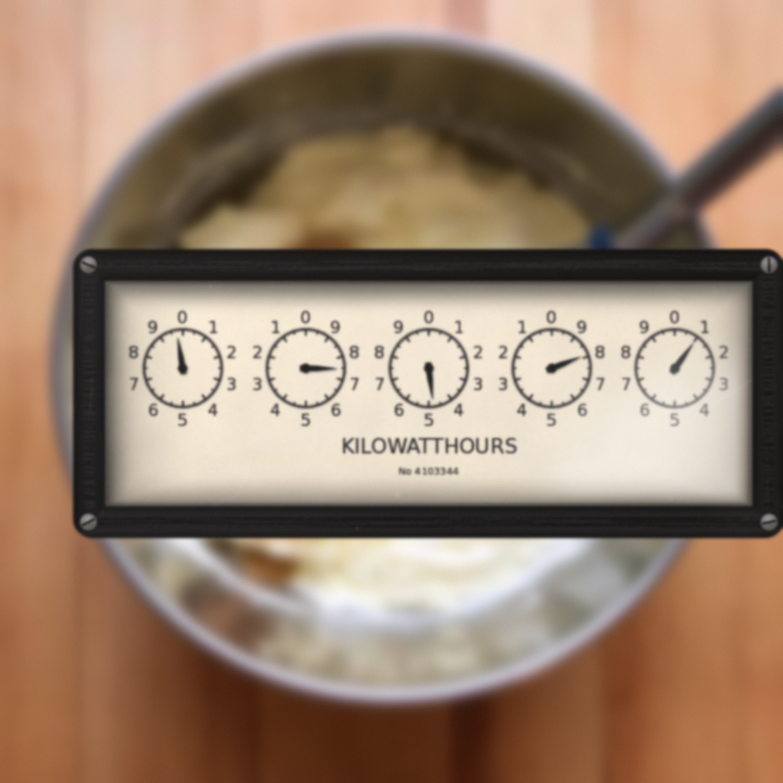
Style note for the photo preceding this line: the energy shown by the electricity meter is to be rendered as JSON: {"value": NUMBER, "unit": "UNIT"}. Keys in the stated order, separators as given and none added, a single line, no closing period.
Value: {"value": 97481, "unit": "kWh"}
